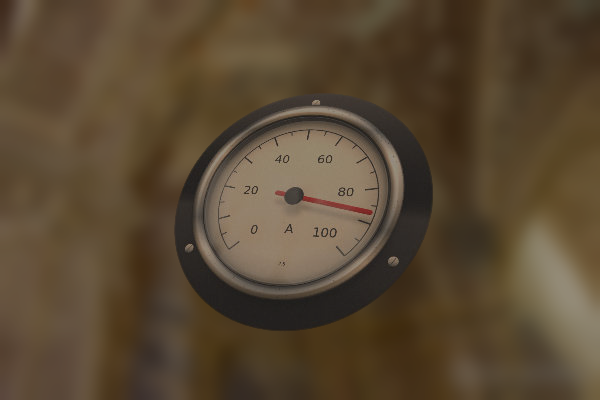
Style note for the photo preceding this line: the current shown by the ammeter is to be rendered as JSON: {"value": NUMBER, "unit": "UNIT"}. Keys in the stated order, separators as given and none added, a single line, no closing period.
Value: {"value": 87.5, "unit": "A"}
